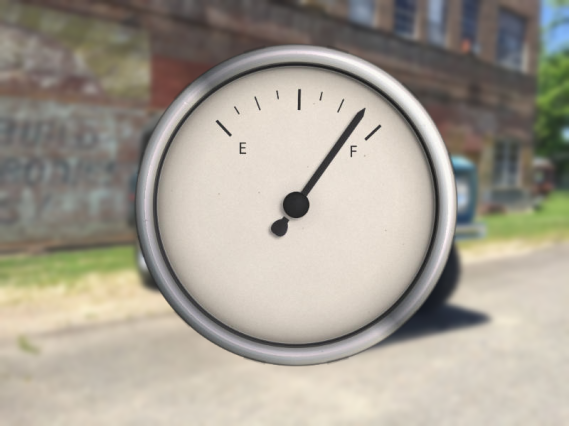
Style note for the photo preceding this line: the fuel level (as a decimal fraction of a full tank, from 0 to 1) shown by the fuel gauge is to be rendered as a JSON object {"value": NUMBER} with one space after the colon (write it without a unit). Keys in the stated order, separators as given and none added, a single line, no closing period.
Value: {"value": 0.875}
